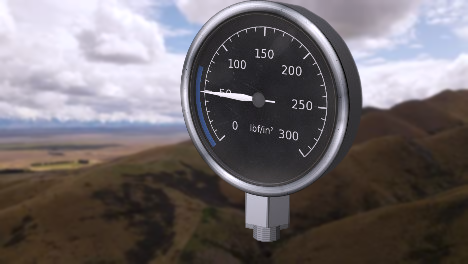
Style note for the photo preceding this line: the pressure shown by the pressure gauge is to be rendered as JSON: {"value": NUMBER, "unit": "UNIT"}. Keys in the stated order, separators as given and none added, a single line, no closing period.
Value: {"value": 50, "unit": "psi"}
